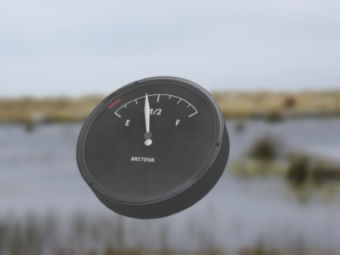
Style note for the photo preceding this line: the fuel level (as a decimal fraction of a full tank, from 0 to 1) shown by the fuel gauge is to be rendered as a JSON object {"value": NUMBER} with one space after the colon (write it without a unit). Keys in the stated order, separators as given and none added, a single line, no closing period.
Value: {"value": 0.375}
